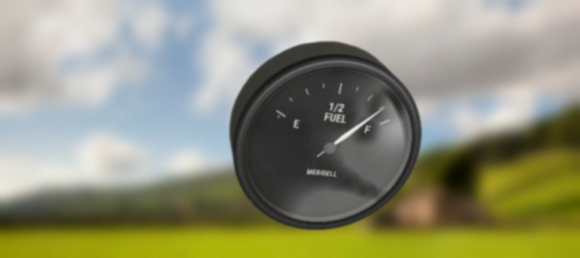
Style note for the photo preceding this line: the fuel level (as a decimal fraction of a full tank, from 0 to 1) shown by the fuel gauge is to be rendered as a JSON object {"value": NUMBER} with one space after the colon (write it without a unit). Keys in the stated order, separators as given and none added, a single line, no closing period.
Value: {"value": 0.875}
